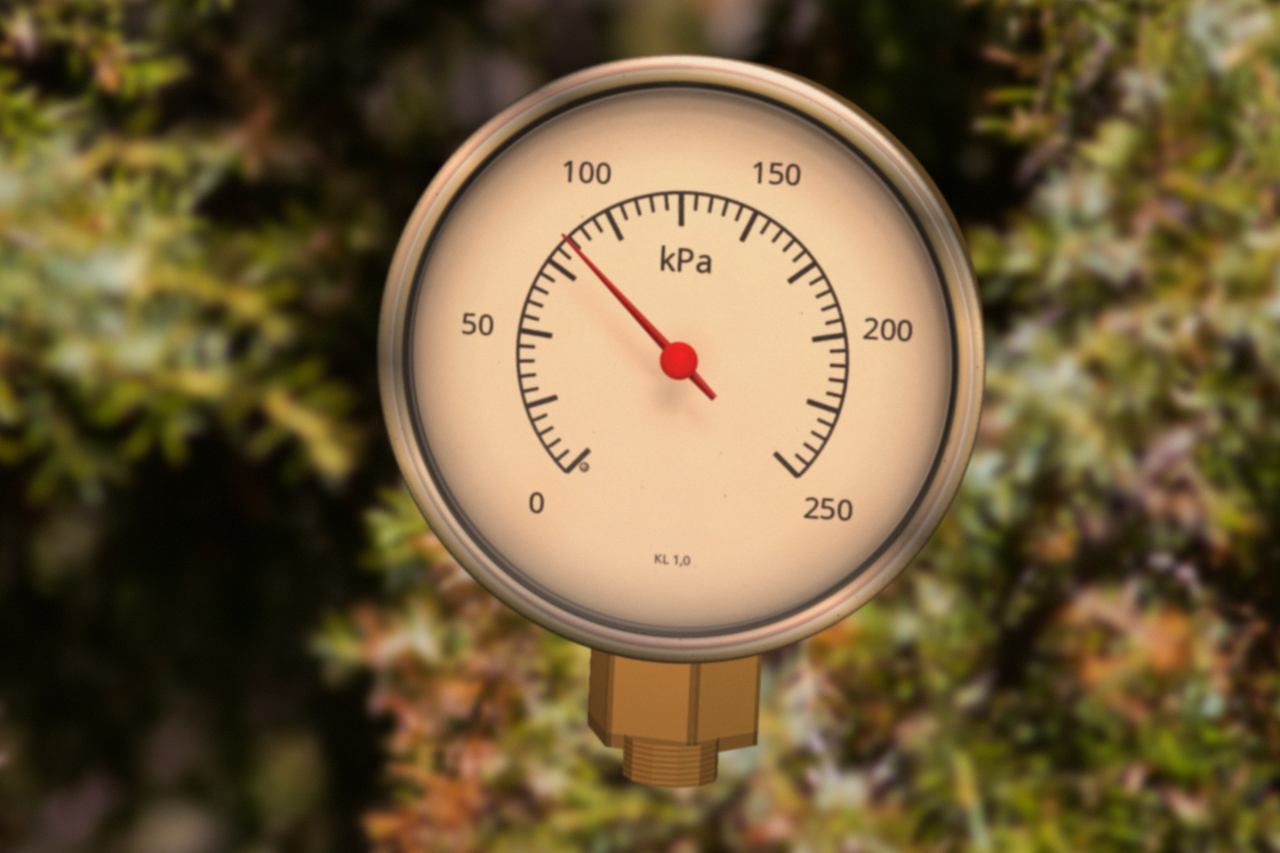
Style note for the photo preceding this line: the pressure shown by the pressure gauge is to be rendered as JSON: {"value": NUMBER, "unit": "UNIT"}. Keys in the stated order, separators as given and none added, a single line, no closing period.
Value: {"value": 85, "unit": "kPa"}
